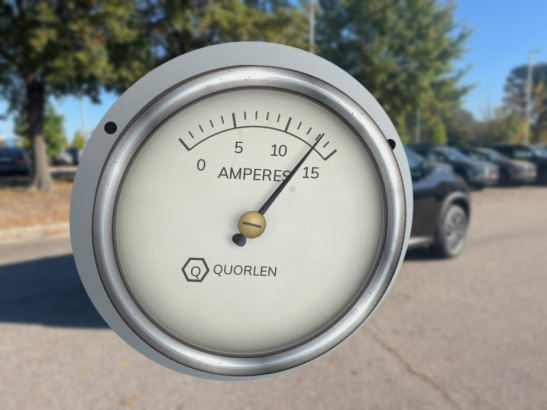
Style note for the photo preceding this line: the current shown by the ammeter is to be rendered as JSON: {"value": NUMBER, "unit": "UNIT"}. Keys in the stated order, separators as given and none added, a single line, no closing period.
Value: {"value": 13, "unit": "A"}
